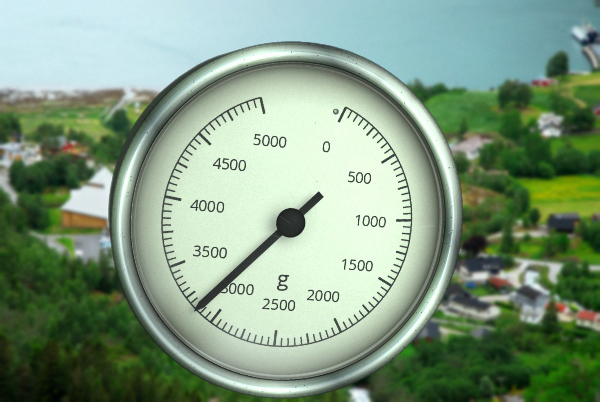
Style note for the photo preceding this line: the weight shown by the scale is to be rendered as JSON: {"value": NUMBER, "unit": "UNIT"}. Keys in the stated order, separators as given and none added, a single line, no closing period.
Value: {"value": 3150, "unit": "g"}
